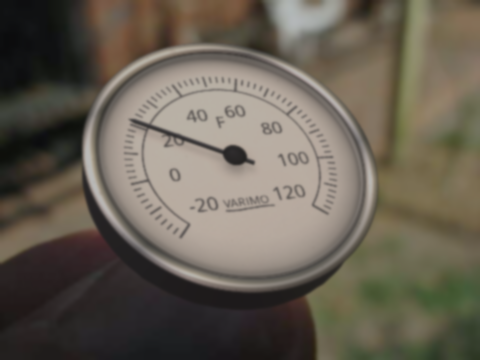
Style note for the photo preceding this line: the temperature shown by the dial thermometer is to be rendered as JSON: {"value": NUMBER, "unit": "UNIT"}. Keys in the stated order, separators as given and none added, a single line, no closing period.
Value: {"value": 20, "unit": "°F"}
